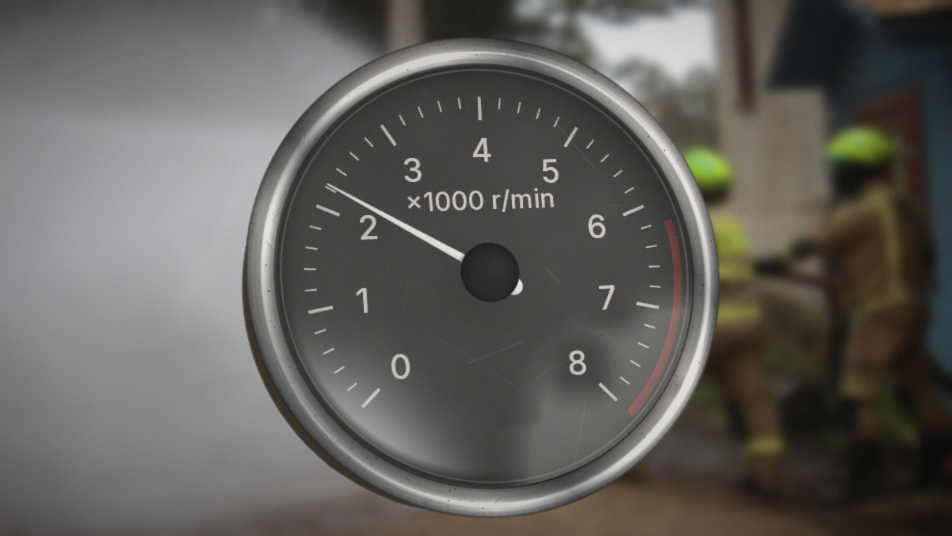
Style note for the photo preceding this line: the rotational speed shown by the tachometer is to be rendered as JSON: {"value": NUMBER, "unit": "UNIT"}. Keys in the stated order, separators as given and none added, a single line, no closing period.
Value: {"value": 2200, "unit": "rpm"}
